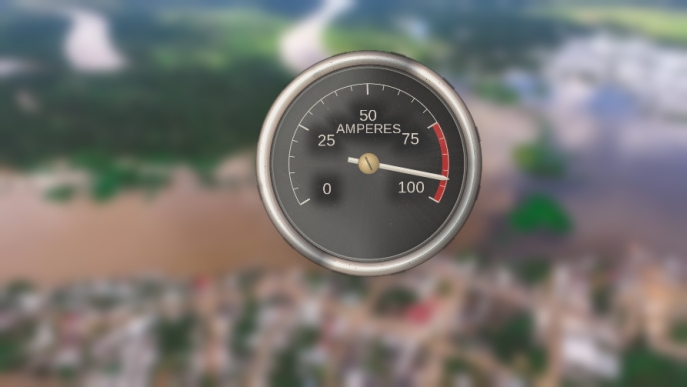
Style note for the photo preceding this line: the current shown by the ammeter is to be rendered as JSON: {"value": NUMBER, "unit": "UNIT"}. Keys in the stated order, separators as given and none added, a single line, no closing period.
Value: {"value": 92.5, "unit": "A"}
